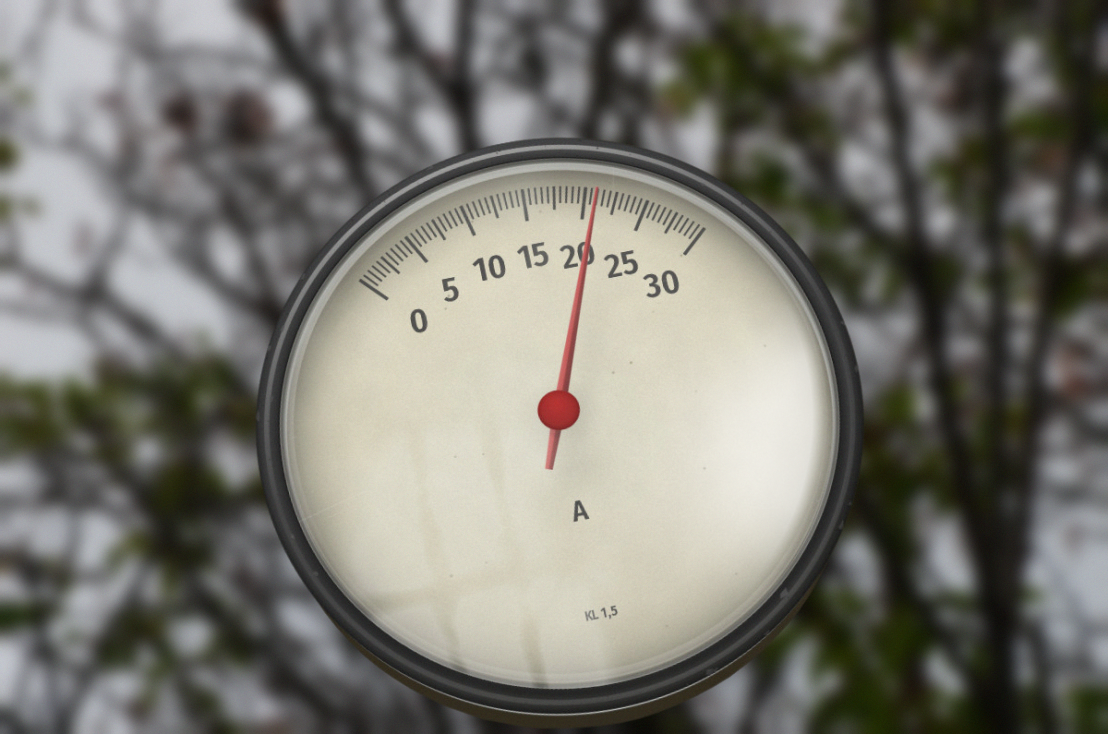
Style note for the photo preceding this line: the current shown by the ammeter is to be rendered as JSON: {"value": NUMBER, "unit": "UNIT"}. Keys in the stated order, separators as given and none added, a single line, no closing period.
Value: {"value": 21, "unit": "A"}
